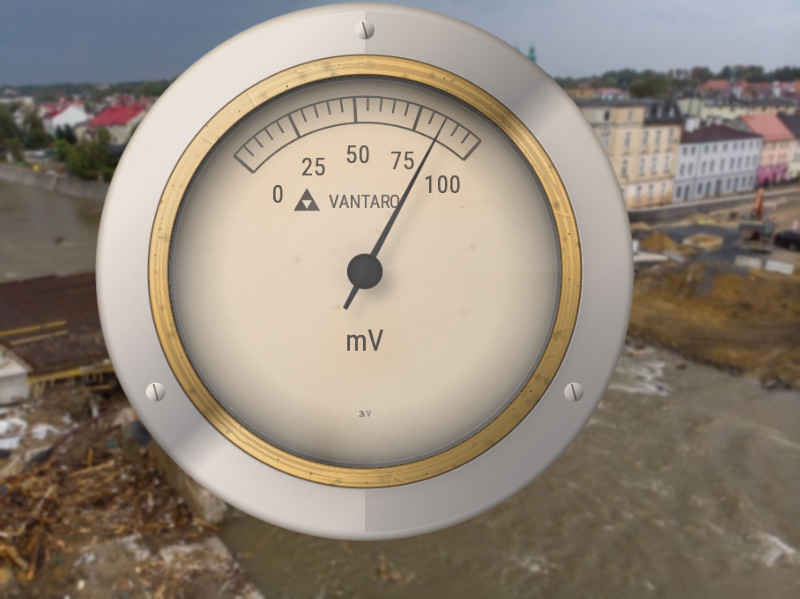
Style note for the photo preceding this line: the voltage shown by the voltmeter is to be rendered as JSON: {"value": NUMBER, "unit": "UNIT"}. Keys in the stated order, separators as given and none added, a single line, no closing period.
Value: {"value": 85, "unit": "mV"}
